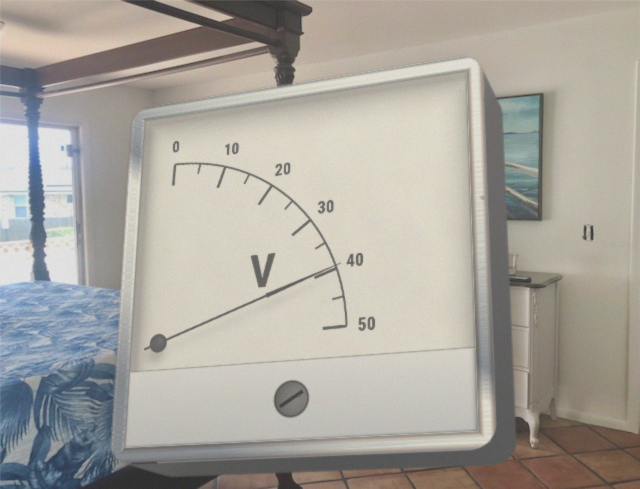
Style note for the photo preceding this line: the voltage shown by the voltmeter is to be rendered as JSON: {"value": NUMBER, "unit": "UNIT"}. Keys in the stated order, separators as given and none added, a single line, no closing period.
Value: {"value": 40, "unit": "V"}
